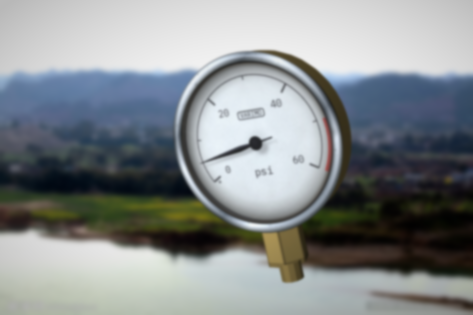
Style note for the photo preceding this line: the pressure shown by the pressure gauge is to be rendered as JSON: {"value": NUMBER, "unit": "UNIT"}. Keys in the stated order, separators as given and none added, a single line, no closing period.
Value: {"value": 5, "unit": "psi"}
